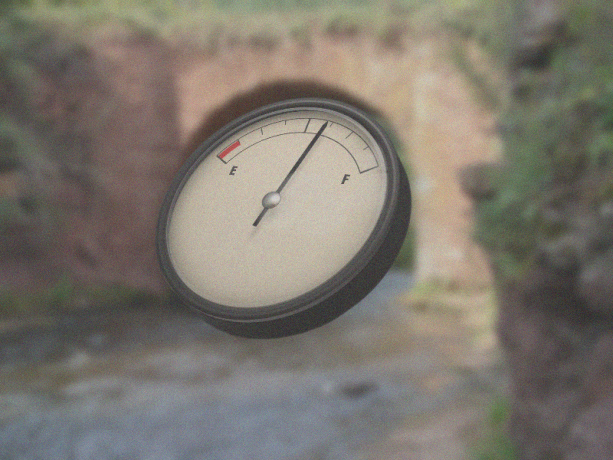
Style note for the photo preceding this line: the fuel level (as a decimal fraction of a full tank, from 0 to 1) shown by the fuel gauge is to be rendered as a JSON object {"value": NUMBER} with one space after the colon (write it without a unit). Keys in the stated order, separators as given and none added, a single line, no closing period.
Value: {"value": 0.625}
